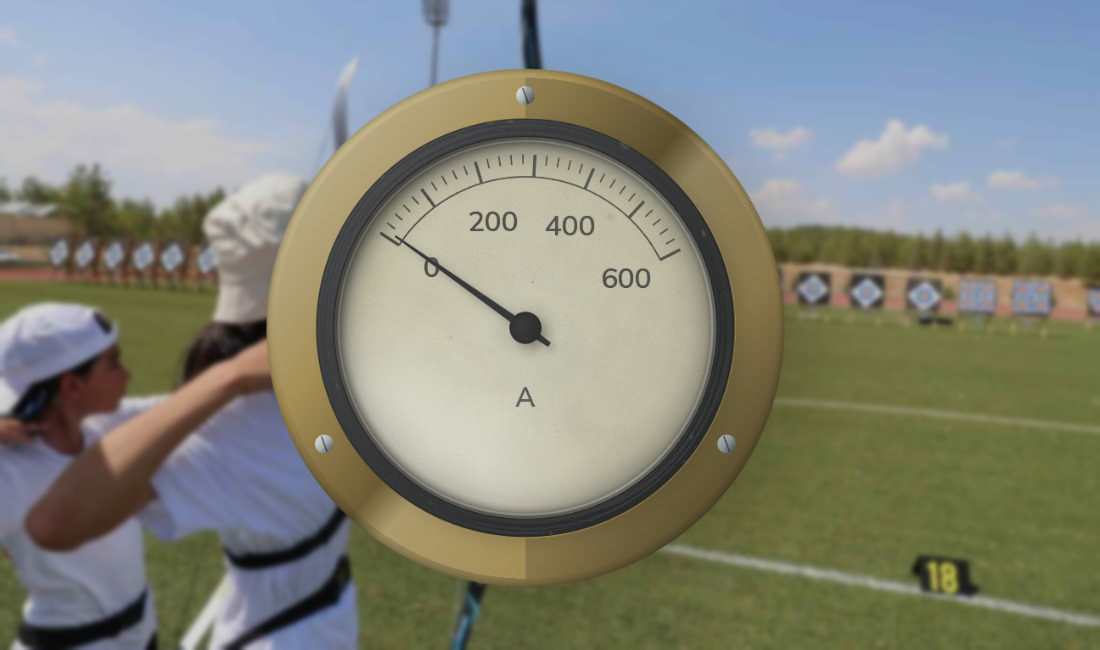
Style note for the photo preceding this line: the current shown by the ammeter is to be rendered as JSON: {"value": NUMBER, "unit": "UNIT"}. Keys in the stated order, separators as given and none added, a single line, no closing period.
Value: {"value": 10, "unit": "A"}
